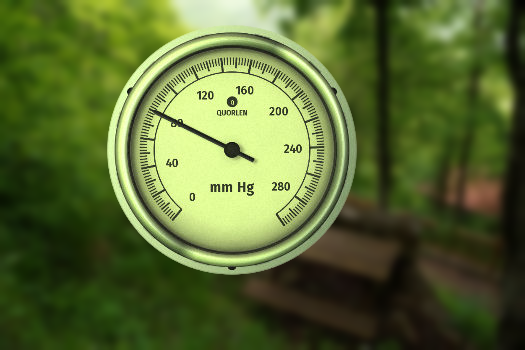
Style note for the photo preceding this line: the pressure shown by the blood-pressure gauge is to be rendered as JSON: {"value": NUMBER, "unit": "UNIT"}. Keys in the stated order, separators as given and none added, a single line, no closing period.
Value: {"value": 80, "unit": "mmHg"}
